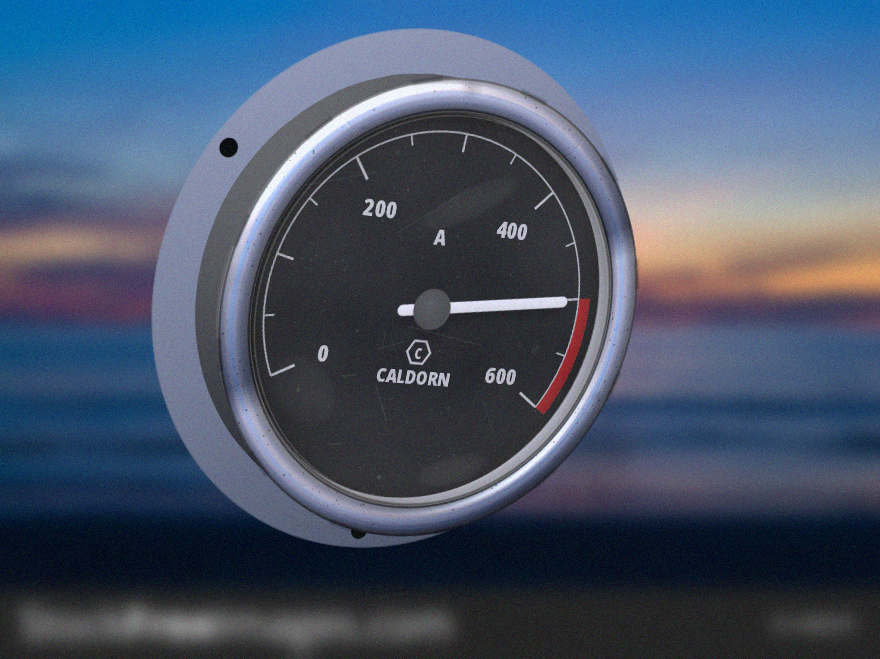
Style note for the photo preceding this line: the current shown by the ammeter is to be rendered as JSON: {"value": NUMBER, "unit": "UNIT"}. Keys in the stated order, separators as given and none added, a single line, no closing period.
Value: {"value": 500, "unit": "A"}
